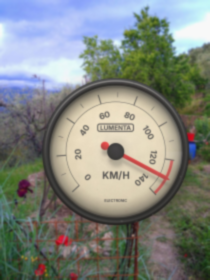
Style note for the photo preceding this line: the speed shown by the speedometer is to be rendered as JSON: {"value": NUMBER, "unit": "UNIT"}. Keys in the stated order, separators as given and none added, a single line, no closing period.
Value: {"value": 130, "unit": "km/h"}
